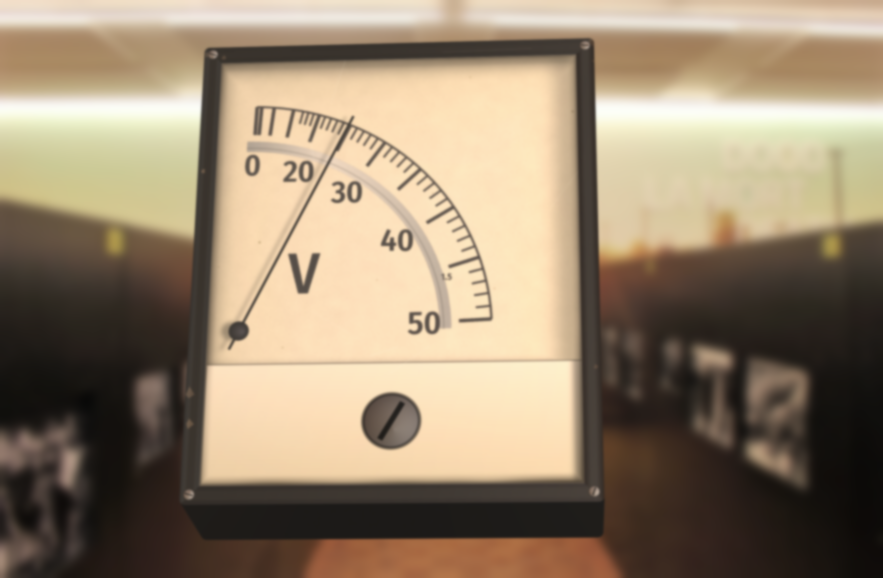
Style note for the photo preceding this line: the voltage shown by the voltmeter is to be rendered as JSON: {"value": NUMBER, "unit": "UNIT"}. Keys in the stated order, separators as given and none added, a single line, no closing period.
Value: {"value": 25, "unit": "V"}
